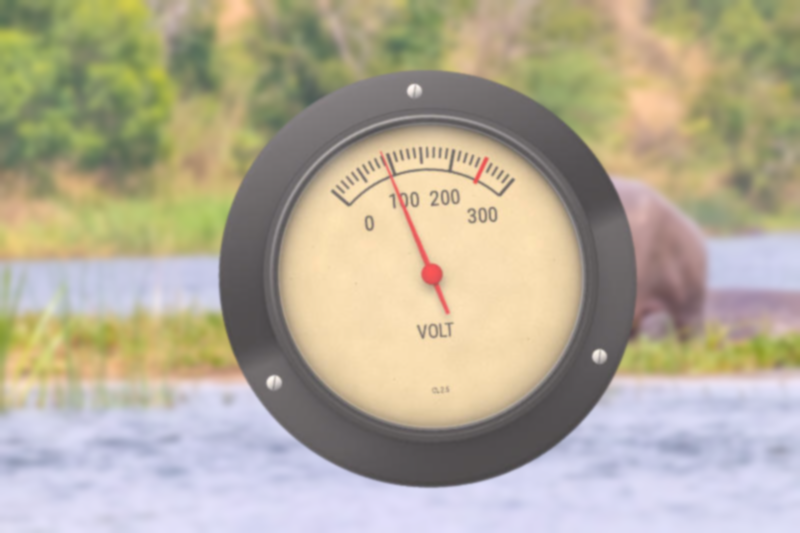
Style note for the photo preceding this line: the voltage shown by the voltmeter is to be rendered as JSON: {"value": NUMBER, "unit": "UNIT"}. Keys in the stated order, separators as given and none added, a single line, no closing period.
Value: {"value": 90, "unit": "V"}
